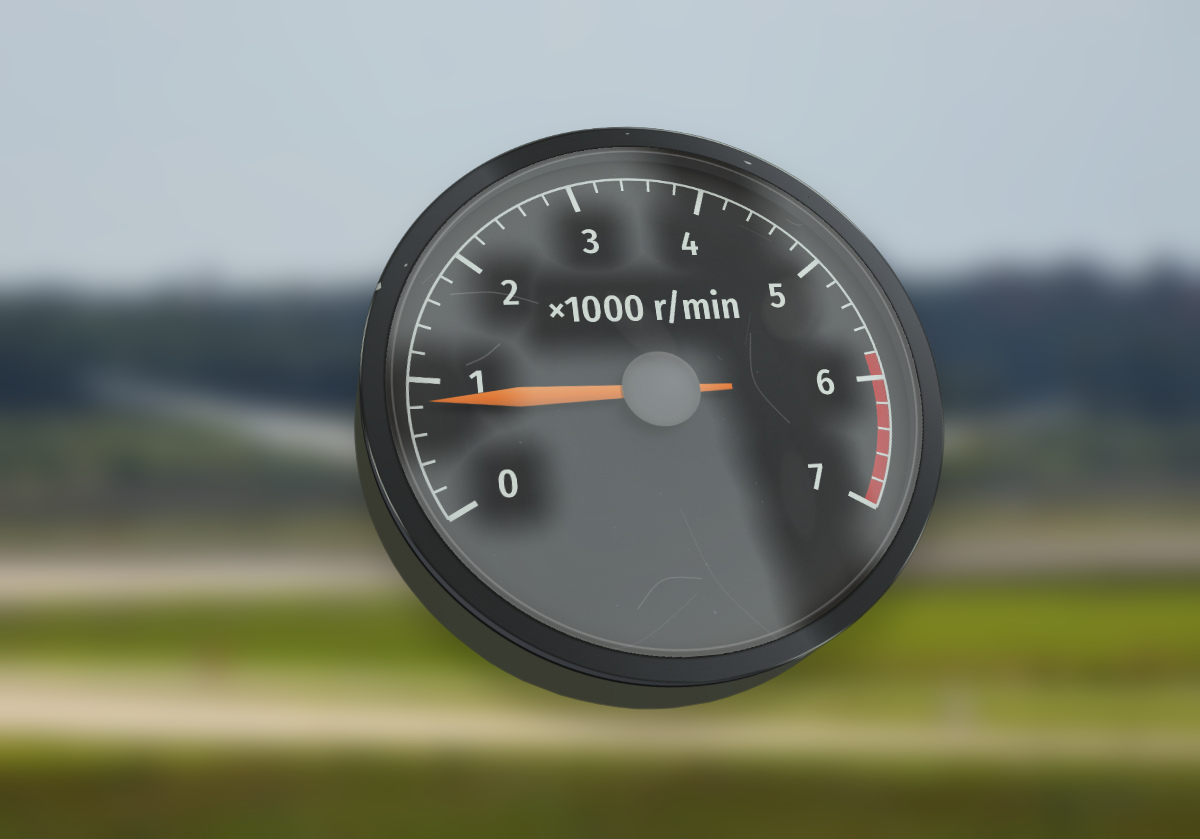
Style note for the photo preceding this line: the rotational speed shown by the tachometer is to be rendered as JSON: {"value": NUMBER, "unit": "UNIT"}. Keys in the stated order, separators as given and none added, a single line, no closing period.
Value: {"value": 800, "unit": "rpm"}
